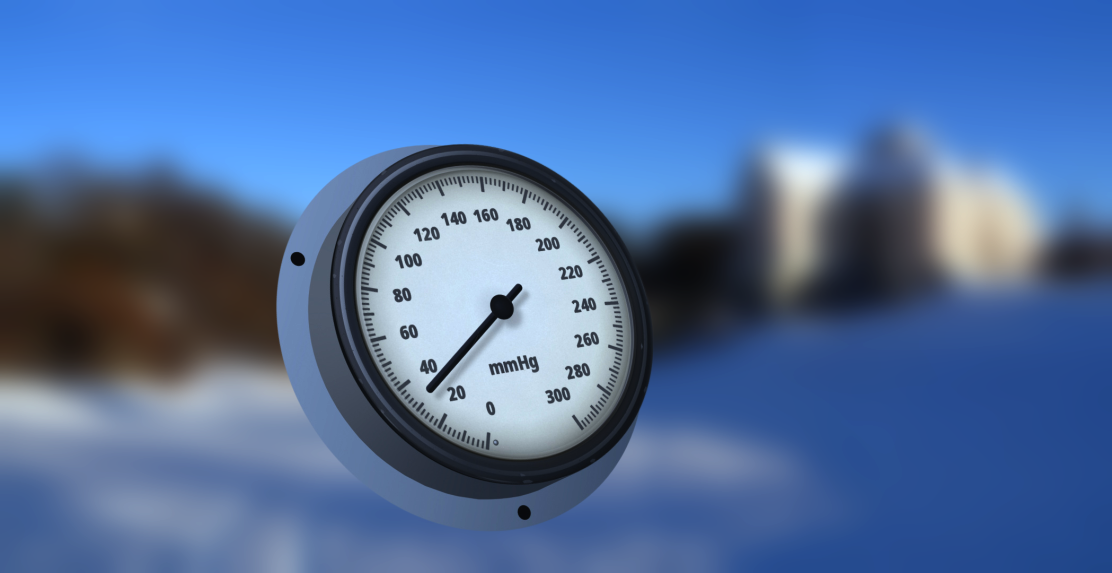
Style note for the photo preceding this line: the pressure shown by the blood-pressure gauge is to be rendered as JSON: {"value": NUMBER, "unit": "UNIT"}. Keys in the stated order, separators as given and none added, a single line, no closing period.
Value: {"value": 32, "unit": "mmHg"}
